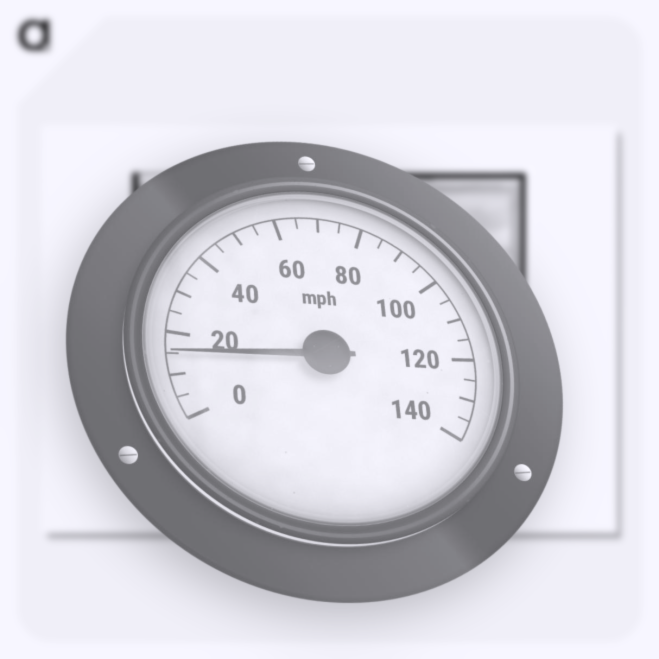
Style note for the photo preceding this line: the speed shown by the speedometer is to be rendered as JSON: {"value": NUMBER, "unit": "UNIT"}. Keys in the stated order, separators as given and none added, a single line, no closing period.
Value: {"value": 15, "unit": "mph"}
